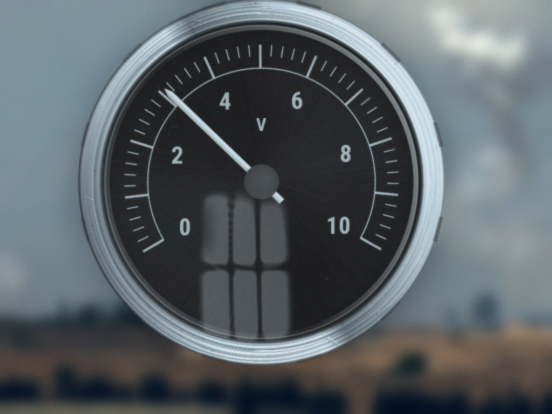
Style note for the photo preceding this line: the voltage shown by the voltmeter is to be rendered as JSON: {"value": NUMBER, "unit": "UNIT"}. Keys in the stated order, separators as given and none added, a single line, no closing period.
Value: {"value": 3.1, "unit": "V"}
